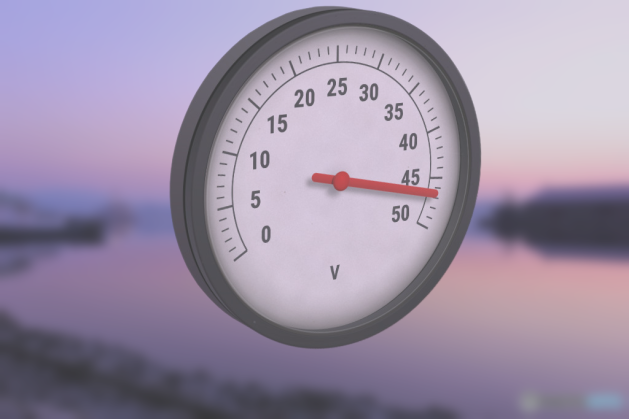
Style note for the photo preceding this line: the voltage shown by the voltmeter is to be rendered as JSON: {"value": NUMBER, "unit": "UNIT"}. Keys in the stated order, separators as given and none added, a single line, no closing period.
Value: {"value": 46.5, "unit": "V"}
